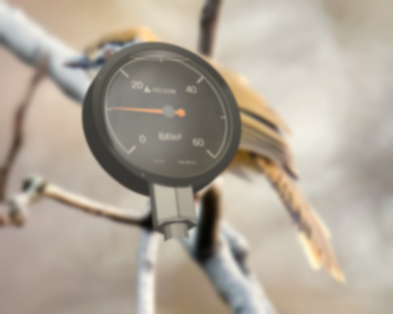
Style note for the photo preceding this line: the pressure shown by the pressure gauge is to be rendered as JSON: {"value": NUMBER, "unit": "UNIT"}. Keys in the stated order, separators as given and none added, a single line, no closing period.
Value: {"value": 10, "unit": "psi"}
